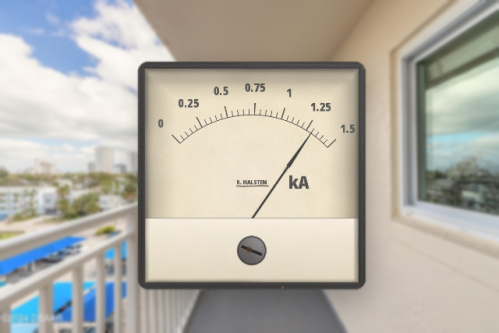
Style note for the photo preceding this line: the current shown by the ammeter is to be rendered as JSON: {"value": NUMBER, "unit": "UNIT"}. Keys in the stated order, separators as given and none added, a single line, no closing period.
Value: {"value": 1.3, "unit": "kA"}
